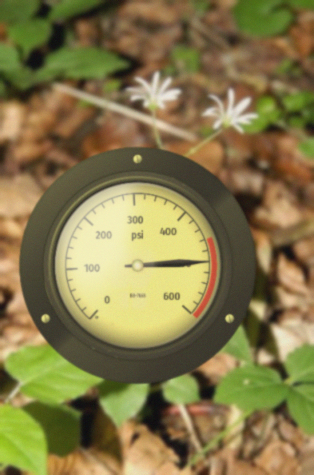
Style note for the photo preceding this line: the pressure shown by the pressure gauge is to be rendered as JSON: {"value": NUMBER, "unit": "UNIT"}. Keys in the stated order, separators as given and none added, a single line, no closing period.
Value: {"value": 500, "unit": "psi"}
